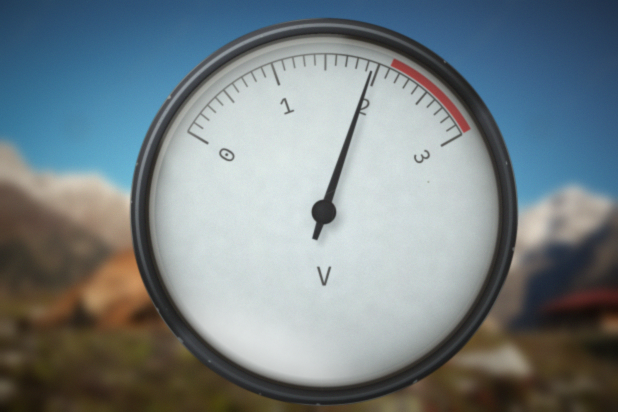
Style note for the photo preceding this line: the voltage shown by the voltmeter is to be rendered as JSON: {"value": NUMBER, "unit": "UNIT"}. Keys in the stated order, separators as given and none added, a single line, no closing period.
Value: {"value": 1.95, "unit": "V"}
